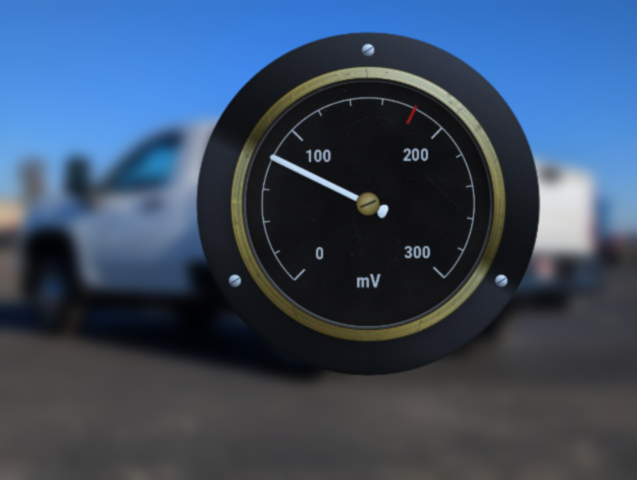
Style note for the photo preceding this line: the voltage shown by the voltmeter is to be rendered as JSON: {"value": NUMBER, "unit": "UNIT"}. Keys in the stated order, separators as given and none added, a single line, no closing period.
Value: {"value": 80, "unit": "mV"}
